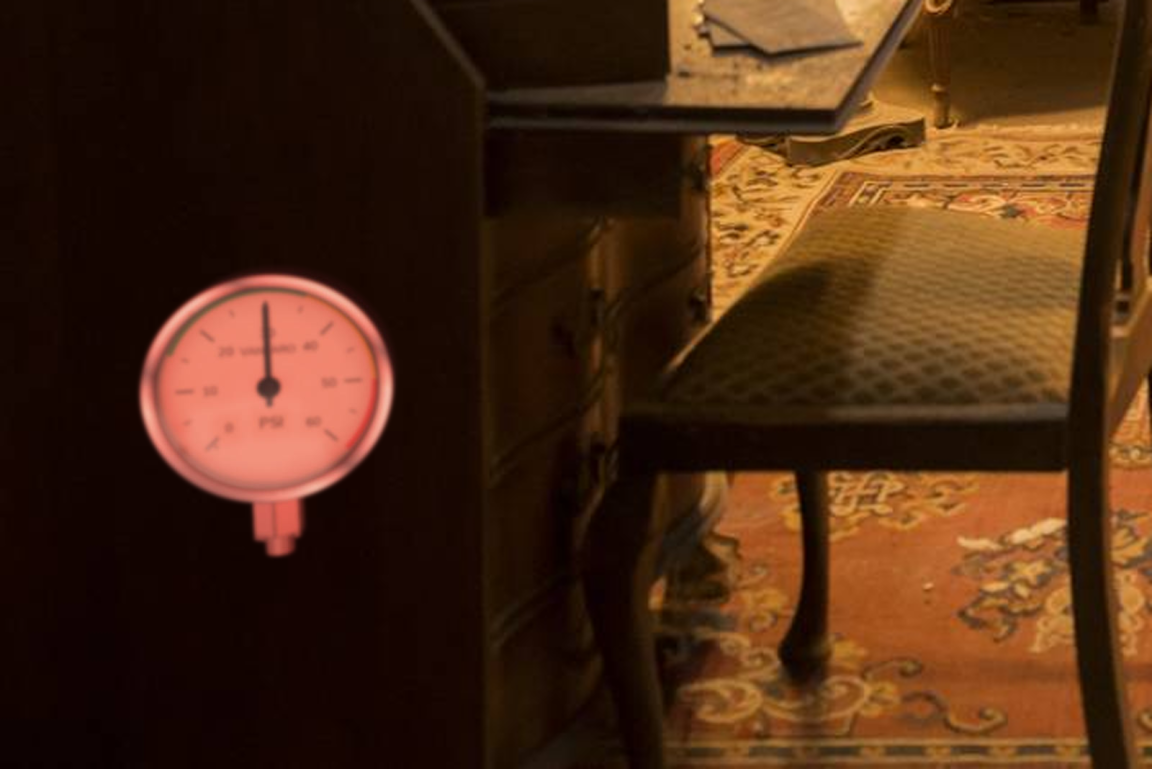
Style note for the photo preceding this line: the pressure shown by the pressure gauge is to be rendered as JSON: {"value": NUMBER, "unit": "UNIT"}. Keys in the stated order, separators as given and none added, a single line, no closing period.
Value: {"value": 30, "unit": "psi"}
